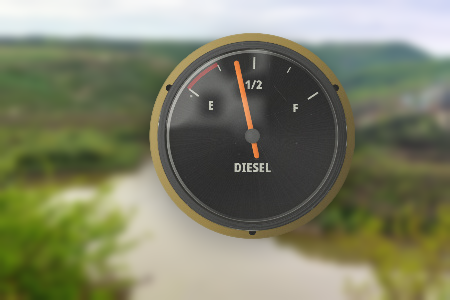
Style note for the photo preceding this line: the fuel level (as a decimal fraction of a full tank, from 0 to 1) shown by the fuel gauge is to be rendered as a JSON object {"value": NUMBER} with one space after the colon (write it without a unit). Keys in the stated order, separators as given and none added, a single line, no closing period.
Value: {"value": 0.375}
